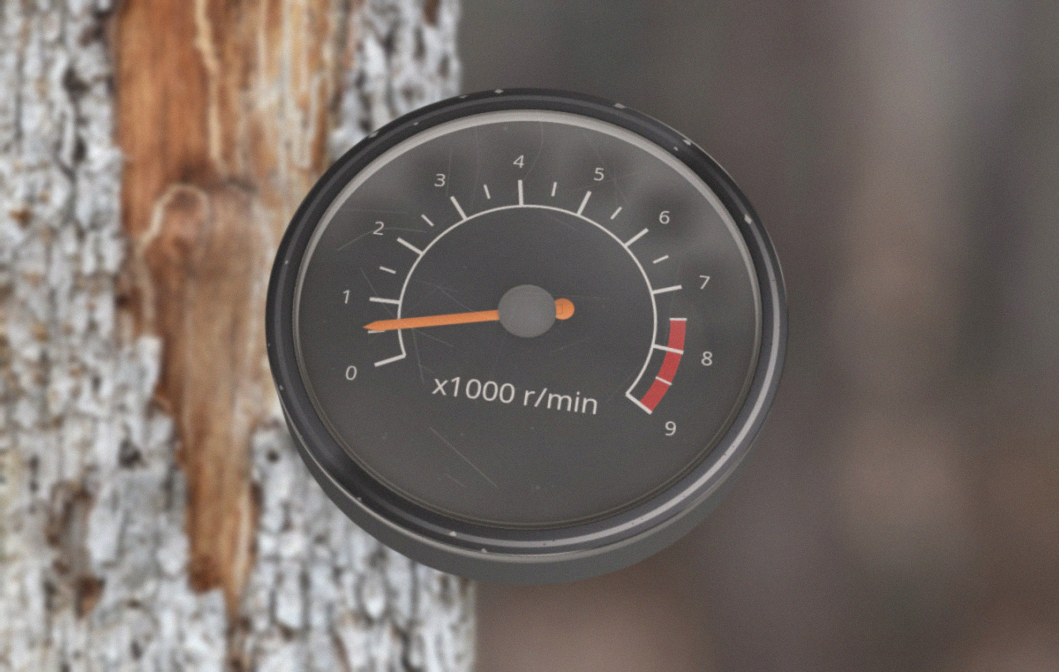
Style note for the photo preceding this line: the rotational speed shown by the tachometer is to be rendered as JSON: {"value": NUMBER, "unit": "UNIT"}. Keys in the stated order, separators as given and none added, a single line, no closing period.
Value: {"value": 500, "unit": "rpm"}
